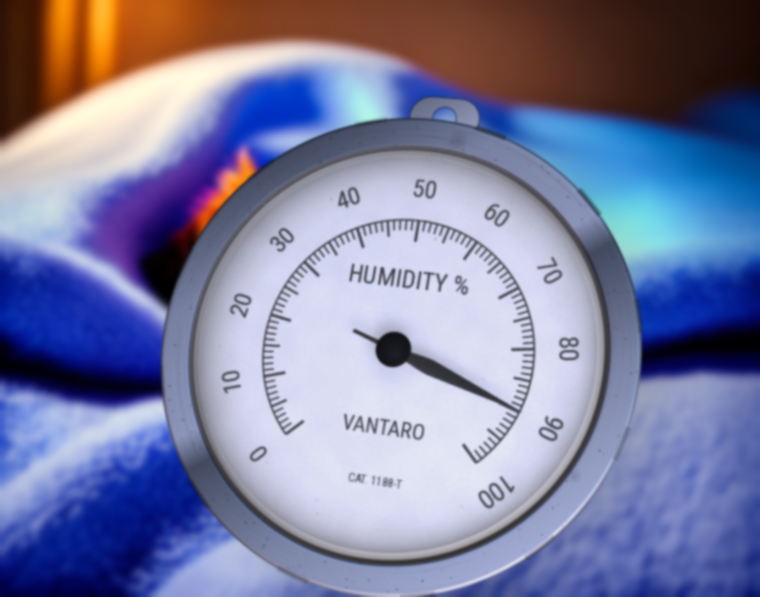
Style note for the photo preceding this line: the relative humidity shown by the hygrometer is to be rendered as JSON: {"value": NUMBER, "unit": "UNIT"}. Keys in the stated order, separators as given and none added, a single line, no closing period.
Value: {"value": 90, "unit": "%"}
